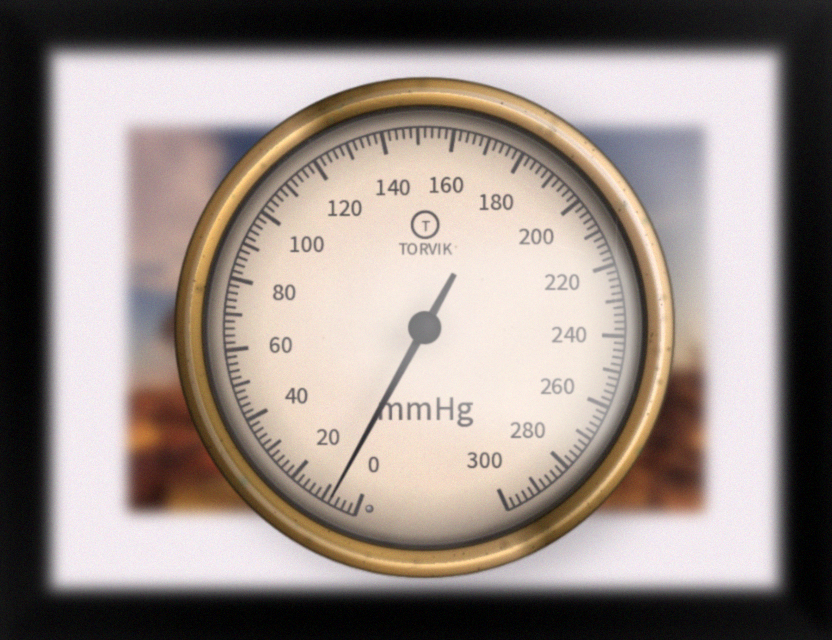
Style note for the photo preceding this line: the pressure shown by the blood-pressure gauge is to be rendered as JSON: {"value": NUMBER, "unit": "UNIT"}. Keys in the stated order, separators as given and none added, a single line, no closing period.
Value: {"value": 8, "unit": "mmHg"}
